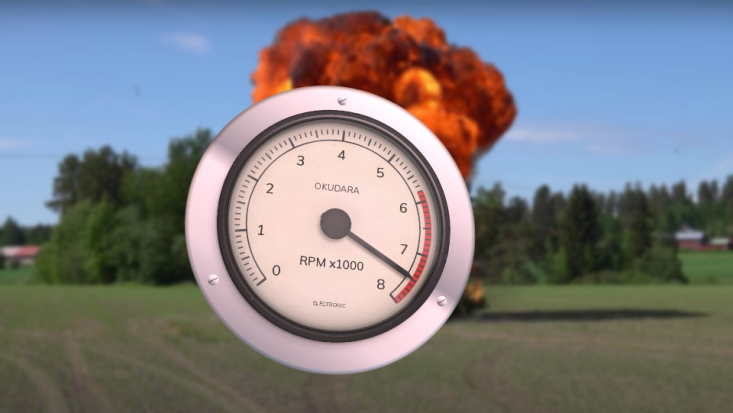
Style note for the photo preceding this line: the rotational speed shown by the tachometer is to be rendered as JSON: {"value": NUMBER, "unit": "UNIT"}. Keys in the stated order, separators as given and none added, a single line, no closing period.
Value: {"value": 7500, "unit": "rpm"}
